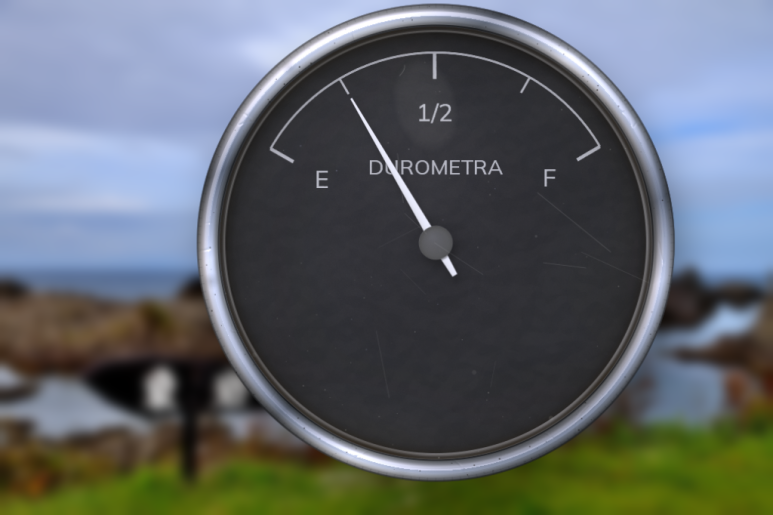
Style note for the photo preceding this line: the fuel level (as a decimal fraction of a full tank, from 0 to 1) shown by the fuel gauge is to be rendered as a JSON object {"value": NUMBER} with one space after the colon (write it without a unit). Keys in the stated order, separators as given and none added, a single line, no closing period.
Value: {"value": 0.25}
